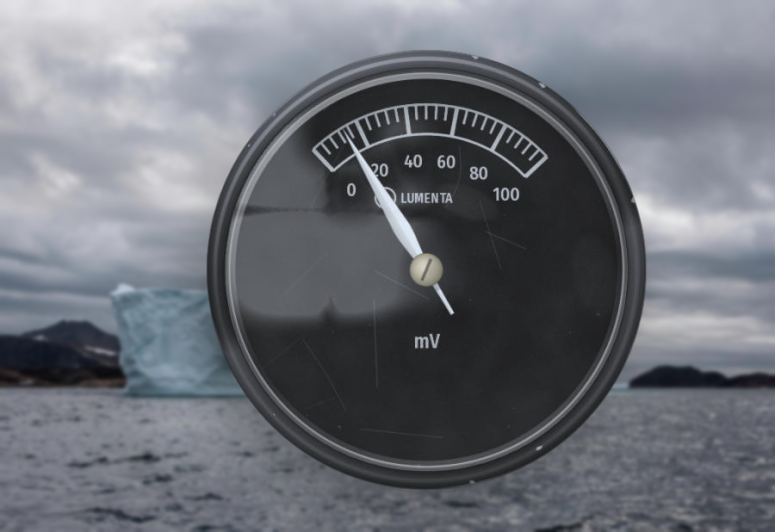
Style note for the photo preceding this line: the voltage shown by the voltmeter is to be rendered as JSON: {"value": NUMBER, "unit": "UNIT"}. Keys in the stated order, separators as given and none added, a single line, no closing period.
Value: {"value": 14, "unit": "mV"}
